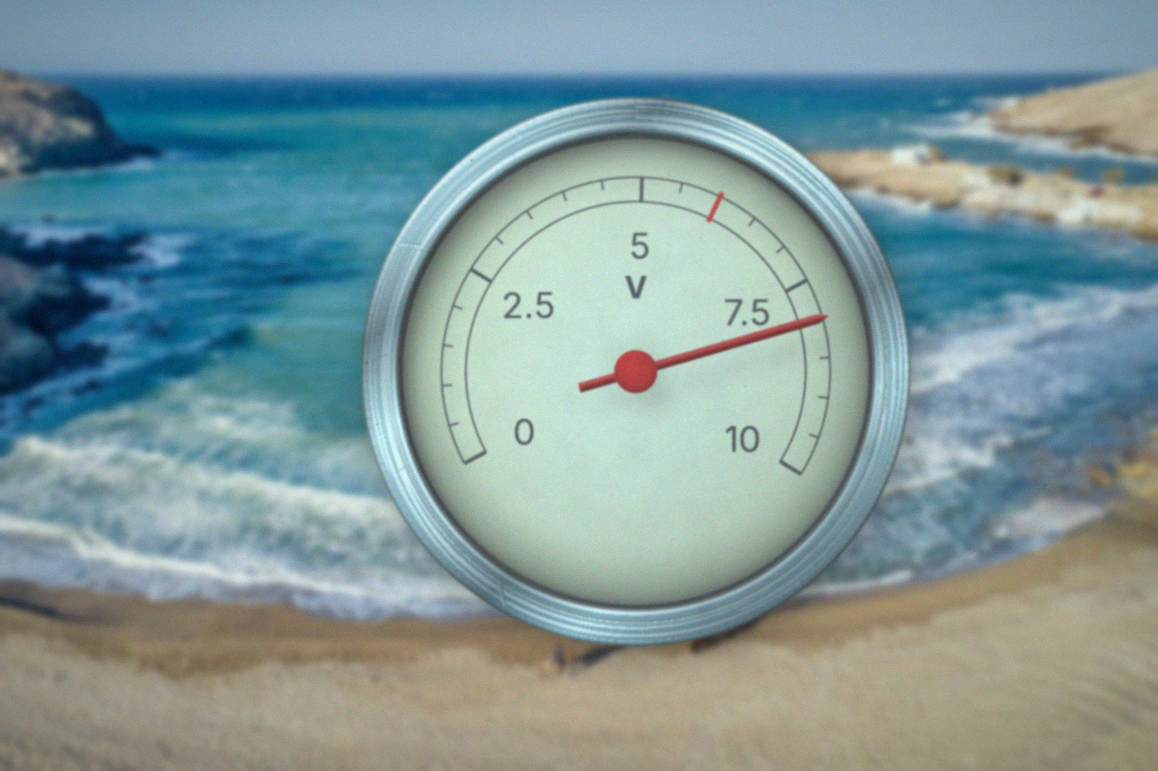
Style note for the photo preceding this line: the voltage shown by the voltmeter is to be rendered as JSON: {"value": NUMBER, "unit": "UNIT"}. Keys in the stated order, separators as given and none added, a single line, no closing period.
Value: {"value": 8, "unit": "V"}
